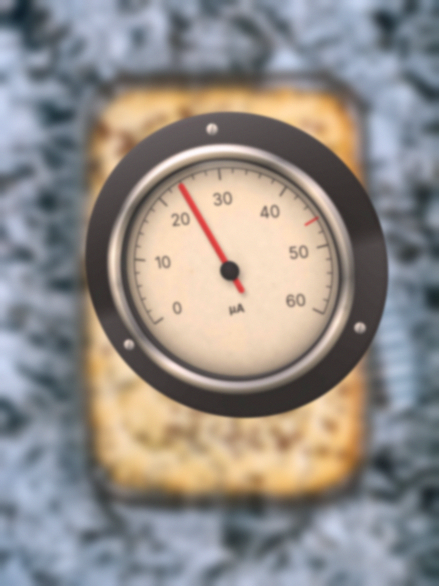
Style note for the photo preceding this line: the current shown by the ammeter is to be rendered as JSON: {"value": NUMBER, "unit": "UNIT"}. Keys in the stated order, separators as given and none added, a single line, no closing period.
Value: {"value": 24, "unit": "µA"}
